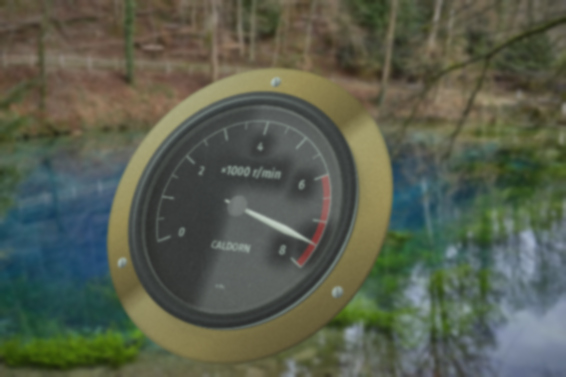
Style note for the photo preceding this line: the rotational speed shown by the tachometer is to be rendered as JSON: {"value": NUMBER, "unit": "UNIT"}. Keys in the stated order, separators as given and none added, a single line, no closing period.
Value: {"value": 7500, "unit": "rpm"}
